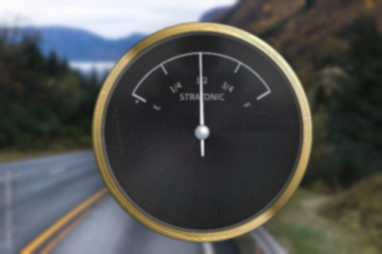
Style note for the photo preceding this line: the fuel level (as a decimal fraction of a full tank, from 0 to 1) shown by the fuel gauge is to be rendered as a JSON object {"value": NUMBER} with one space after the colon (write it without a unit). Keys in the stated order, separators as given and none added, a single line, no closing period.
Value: {"value": 0.5}
